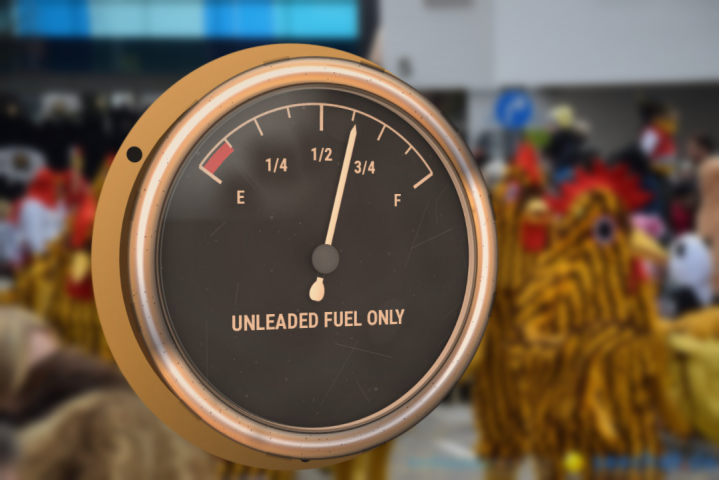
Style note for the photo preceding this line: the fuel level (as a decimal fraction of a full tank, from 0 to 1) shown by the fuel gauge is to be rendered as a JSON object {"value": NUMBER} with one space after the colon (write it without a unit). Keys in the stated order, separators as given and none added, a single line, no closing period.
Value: {"value": 0.625}
